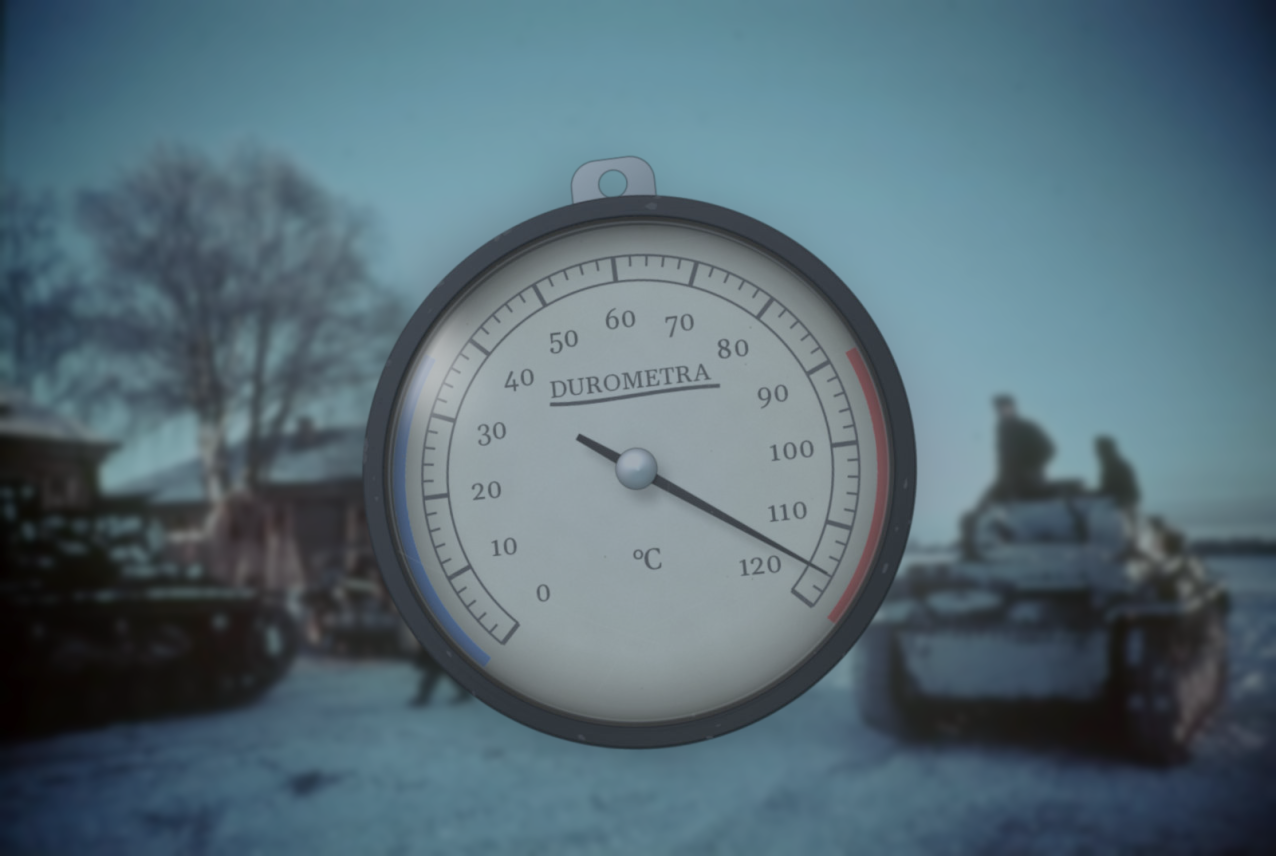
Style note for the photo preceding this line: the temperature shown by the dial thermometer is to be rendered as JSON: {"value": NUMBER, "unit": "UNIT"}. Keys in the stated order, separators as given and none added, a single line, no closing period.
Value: {"value": 116, "unit": "°C"}
